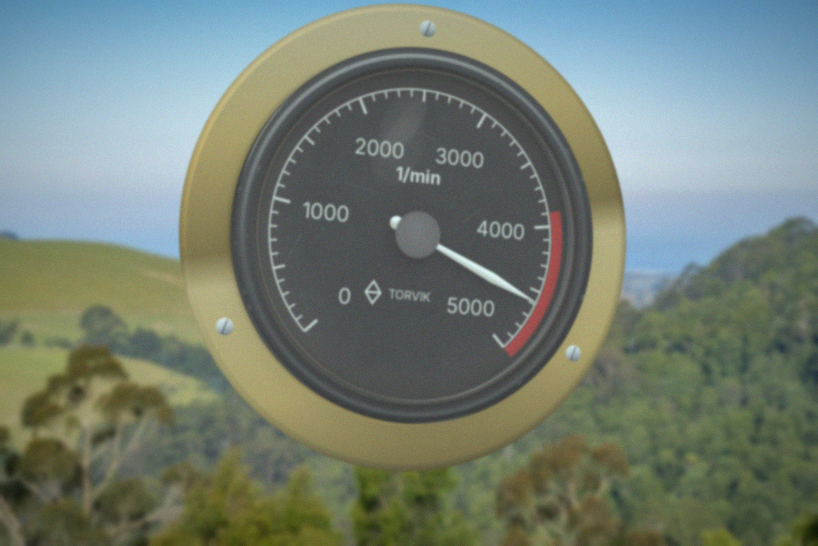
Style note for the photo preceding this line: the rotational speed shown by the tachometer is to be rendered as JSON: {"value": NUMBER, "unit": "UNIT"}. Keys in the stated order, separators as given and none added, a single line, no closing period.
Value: {"value": 4600, "unit": "rpm"}
